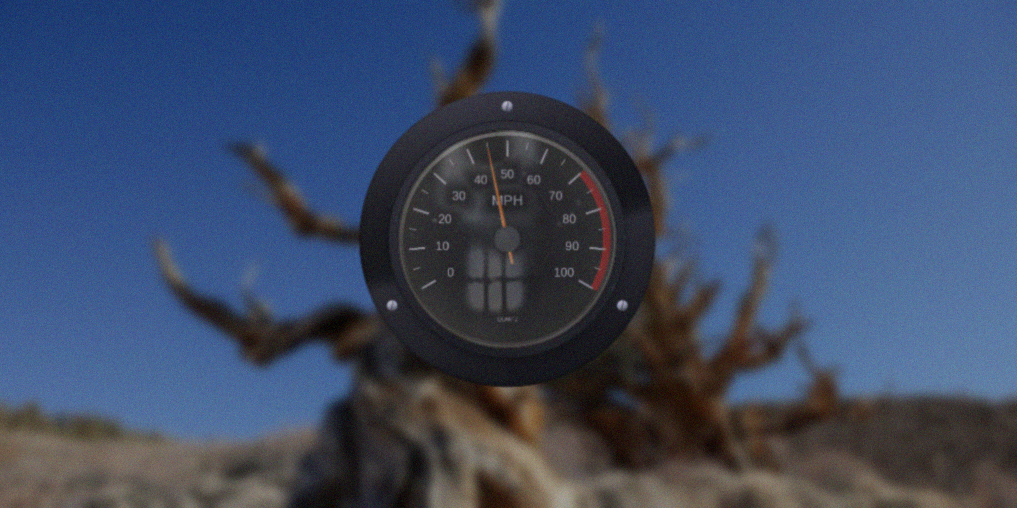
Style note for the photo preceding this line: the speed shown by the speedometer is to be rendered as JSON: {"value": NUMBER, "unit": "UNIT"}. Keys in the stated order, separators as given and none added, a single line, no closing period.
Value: {"value": 45, "unit": "mph"}
